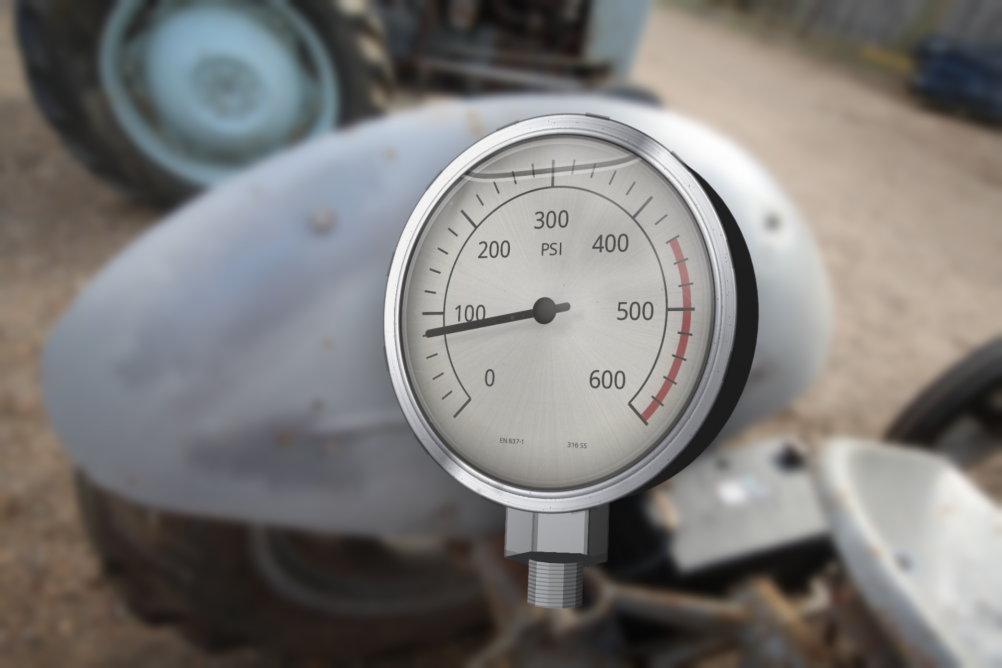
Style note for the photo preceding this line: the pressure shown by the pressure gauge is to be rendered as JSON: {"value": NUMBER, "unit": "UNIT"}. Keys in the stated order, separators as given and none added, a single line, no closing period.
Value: {"value": 80, "unit": "psi"}
